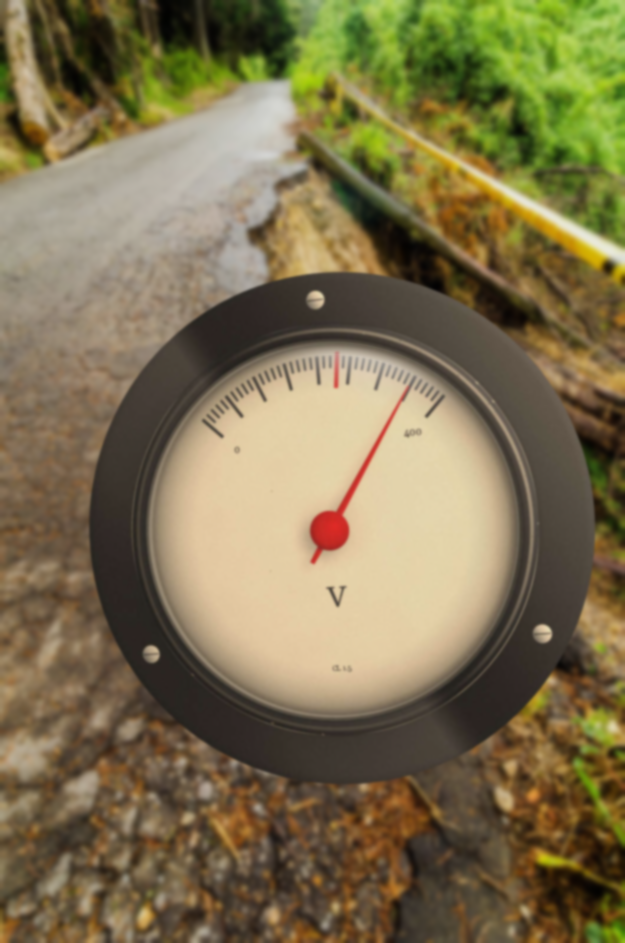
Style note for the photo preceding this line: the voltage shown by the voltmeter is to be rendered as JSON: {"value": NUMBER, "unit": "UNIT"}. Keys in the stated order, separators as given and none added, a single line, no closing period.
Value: {"value": 350, "unit": "V"}
